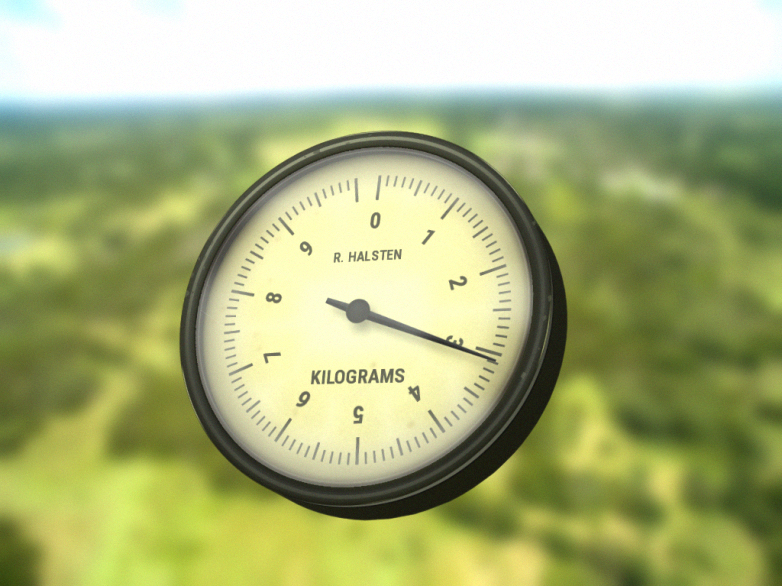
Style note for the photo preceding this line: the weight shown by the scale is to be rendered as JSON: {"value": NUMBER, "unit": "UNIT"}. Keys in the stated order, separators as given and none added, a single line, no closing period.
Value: {"value": 3.1, "unit": "kg"}
